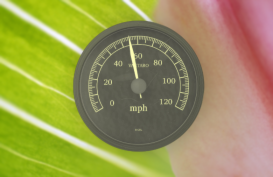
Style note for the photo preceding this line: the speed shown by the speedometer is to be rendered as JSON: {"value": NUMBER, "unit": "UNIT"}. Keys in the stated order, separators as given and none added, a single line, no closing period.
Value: {"value": 55, "unit": "mph"}
